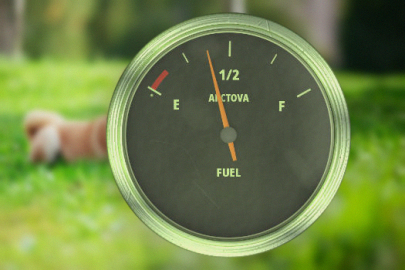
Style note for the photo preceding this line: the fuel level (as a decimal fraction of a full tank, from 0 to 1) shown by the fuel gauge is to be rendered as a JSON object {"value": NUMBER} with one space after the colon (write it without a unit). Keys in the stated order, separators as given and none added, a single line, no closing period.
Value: {"value": 0.375}
